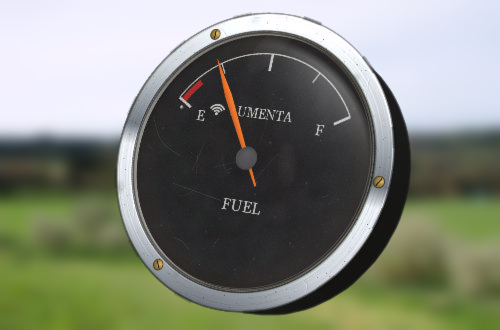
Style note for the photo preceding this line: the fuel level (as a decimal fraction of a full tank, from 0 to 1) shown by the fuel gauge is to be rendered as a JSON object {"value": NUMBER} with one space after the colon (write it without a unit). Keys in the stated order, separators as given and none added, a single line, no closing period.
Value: {"value": 0.25}
